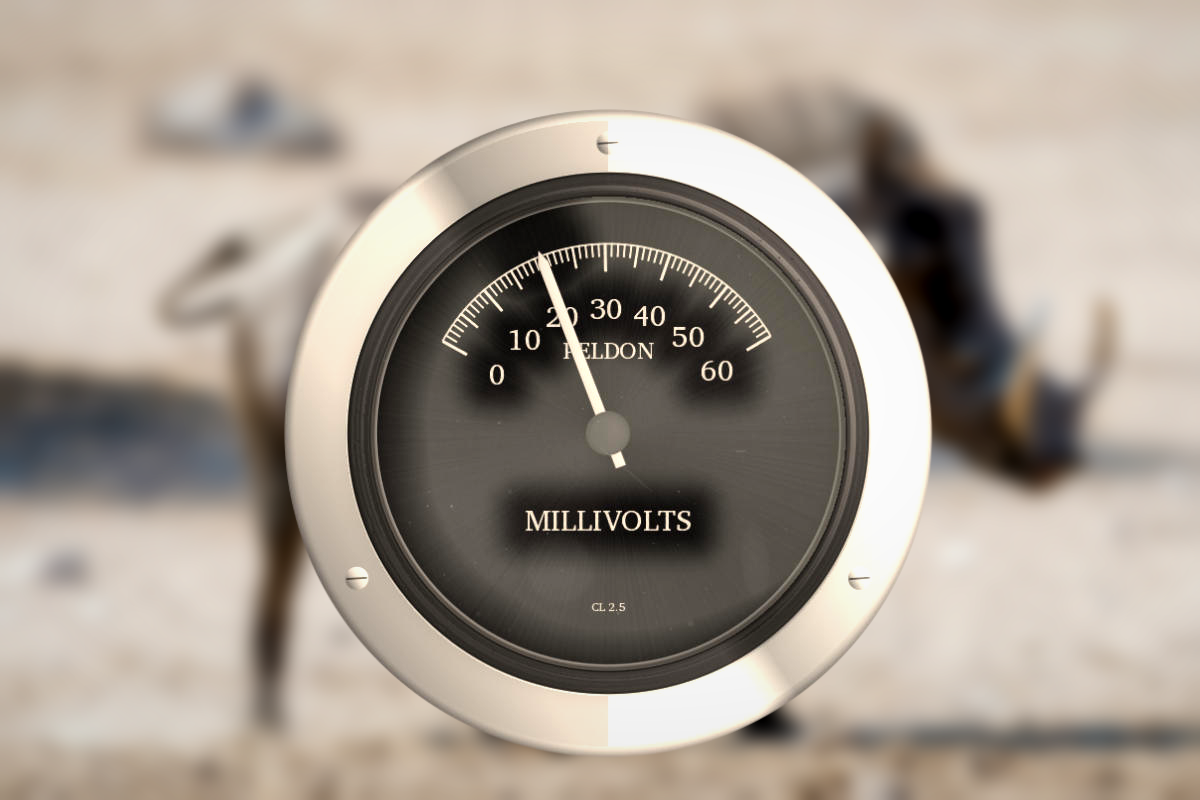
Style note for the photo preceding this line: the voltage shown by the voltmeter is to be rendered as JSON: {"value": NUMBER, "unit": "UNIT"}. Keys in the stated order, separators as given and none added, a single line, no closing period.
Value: {"value": 20, "unit": "mV"}
